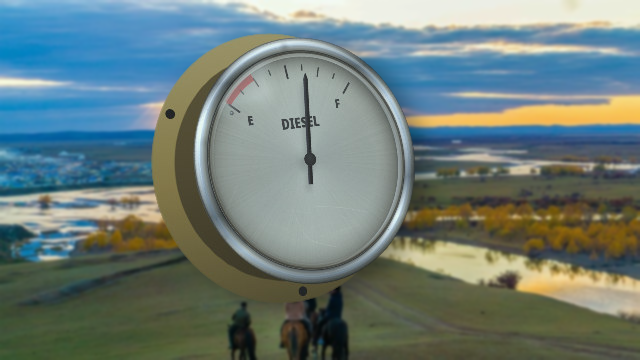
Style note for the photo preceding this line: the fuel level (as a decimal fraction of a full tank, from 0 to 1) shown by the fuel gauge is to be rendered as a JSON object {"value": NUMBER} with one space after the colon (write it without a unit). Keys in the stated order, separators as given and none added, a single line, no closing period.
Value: {"value": 0.625}
